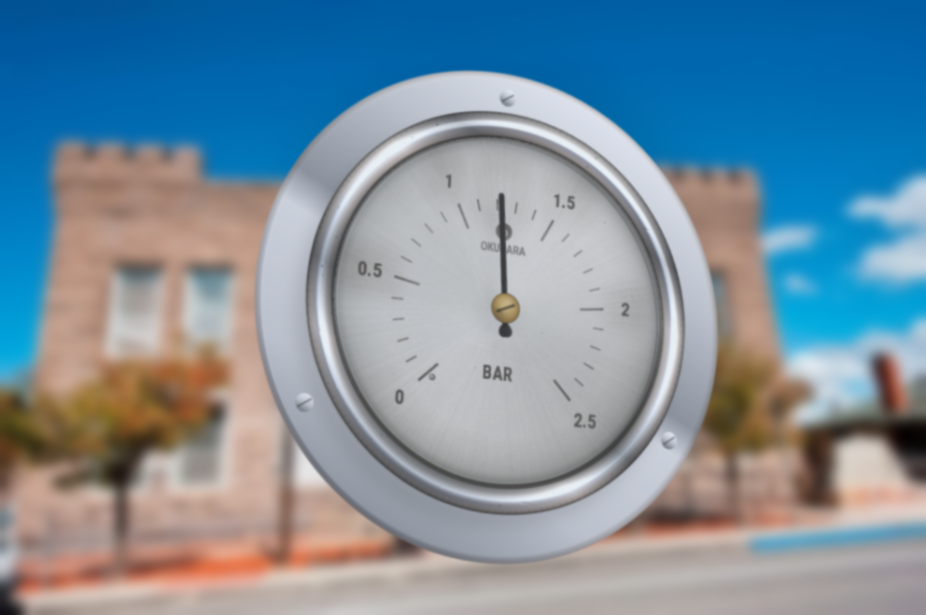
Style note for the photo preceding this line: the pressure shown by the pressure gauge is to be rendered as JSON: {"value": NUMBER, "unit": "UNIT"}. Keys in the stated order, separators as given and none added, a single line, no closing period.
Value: {"value": 1.2, "unit": "bar"}
